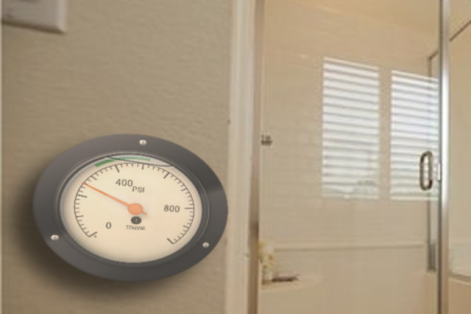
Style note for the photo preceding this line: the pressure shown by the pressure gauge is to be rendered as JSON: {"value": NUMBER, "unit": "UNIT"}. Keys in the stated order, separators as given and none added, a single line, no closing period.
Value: {"value": 260, "unit": "psi"}
